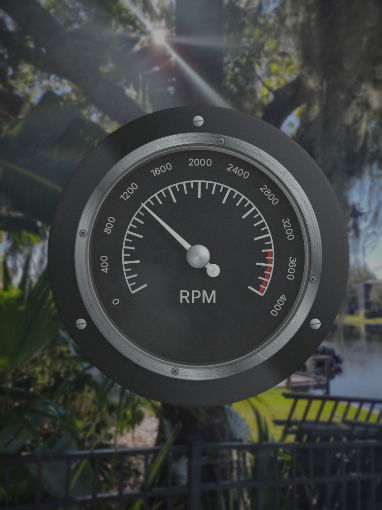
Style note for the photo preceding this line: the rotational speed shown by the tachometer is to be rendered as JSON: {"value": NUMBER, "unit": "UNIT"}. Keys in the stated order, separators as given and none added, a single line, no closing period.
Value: {"value": 1200, "unit": "rpm"}
